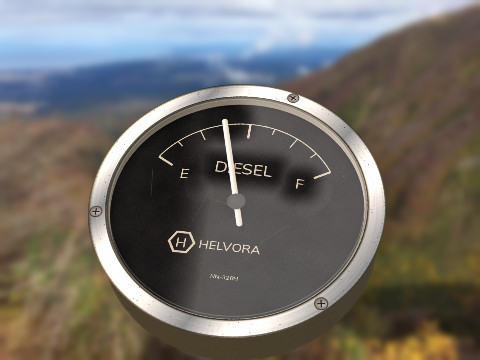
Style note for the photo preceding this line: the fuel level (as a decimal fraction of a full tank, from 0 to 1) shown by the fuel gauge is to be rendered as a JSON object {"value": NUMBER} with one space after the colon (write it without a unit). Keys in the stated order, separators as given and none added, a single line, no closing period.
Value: {"value": 0.375}
